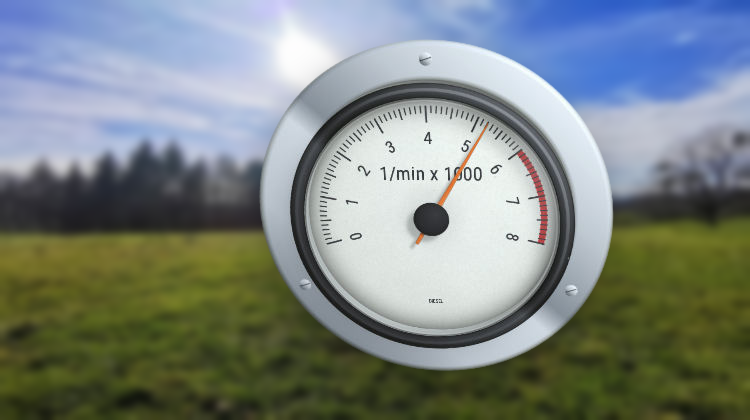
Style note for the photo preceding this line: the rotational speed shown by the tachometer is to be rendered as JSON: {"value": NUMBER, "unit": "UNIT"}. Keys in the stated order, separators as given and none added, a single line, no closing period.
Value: {"value": 5200, "unit": "rpm"}
